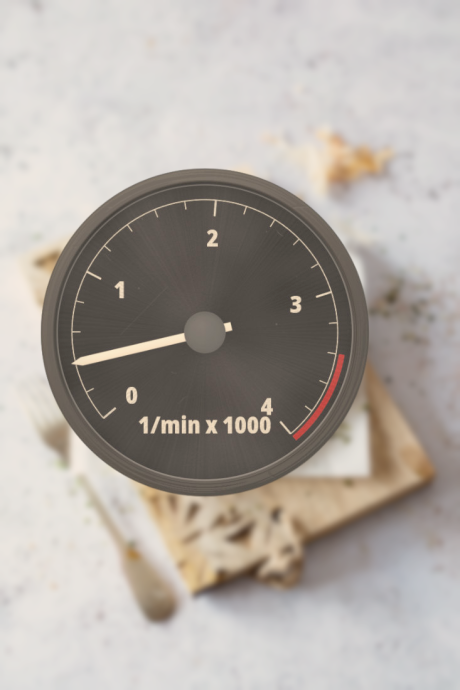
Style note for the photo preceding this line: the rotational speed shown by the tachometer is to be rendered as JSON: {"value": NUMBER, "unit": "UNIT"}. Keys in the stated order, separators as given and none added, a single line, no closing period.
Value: {"value": 400, "unit": "rpm"}
